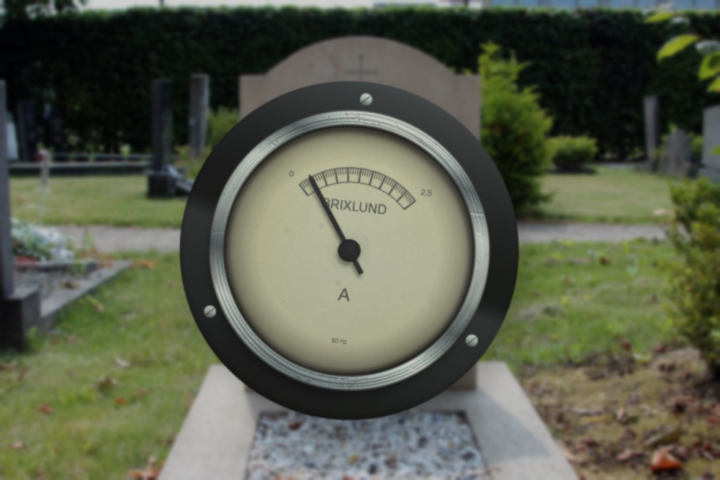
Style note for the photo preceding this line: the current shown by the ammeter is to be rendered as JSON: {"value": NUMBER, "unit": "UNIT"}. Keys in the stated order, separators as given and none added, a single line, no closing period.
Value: {"value": 0.25, "unit": "A"}
